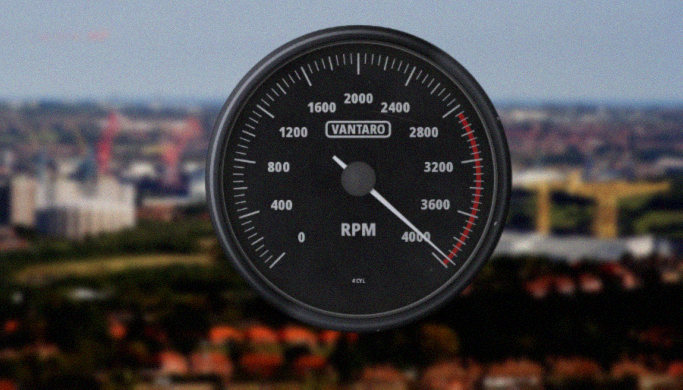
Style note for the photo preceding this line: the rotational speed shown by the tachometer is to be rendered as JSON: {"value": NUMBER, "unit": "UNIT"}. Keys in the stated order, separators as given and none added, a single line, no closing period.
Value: {"value": 3950, "unit": "rpm"}
